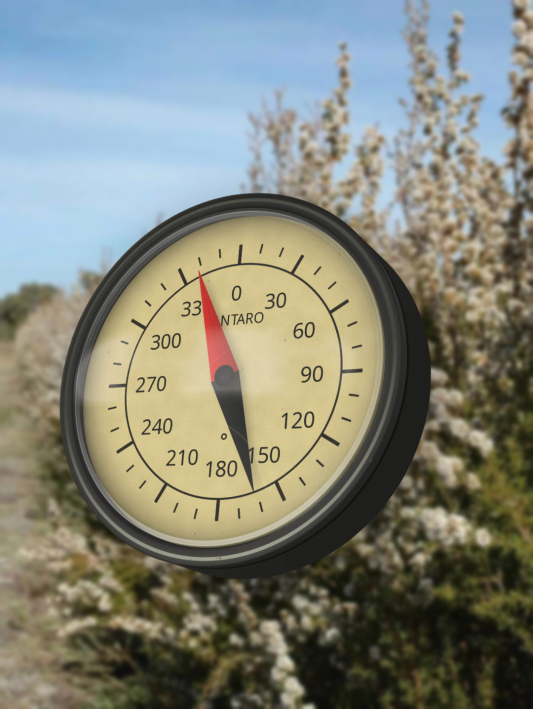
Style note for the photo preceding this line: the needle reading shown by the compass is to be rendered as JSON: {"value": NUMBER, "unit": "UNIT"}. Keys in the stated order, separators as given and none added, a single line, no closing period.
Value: {"value": 340, "unit": "°"}
